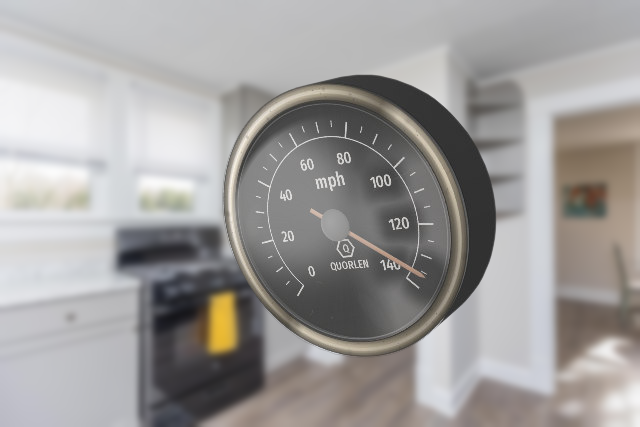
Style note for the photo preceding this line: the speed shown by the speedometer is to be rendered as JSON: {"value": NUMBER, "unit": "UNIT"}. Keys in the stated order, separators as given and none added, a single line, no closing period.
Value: {"value": 135, "unit": "mph"}
